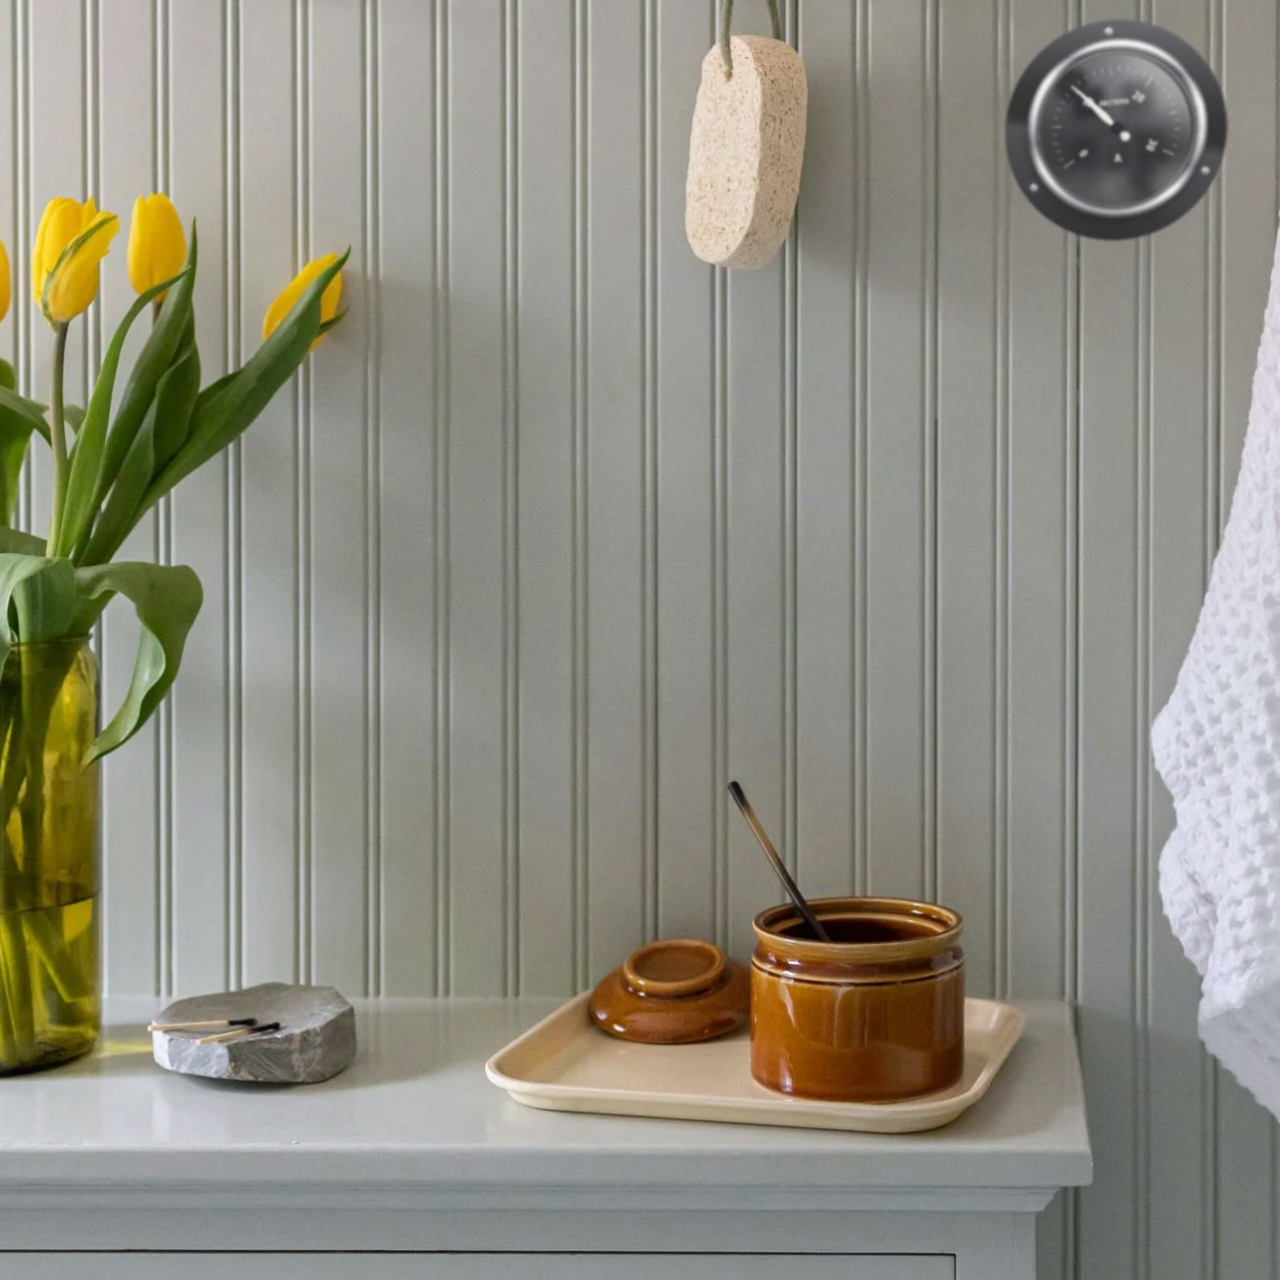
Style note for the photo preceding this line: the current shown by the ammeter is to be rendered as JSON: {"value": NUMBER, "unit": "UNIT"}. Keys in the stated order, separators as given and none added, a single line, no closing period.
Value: {"value": 10, "unit": "A"}
